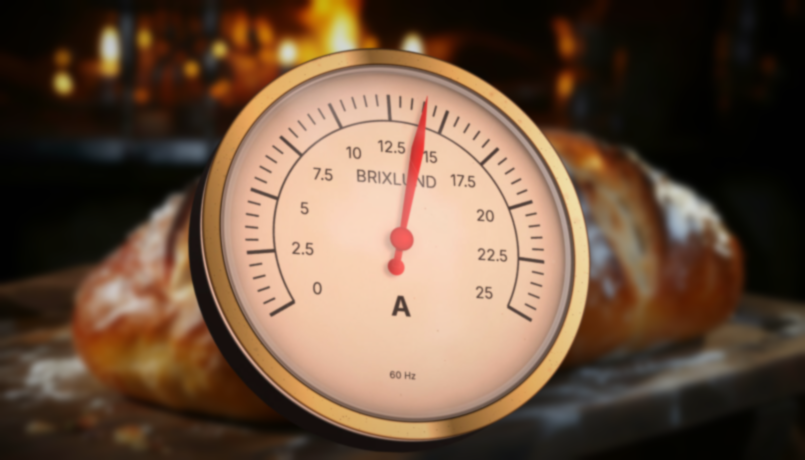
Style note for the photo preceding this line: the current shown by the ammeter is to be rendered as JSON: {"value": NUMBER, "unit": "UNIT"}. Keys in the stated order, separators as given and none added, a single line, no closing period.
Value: {"value": 14, "unit": "A"}
